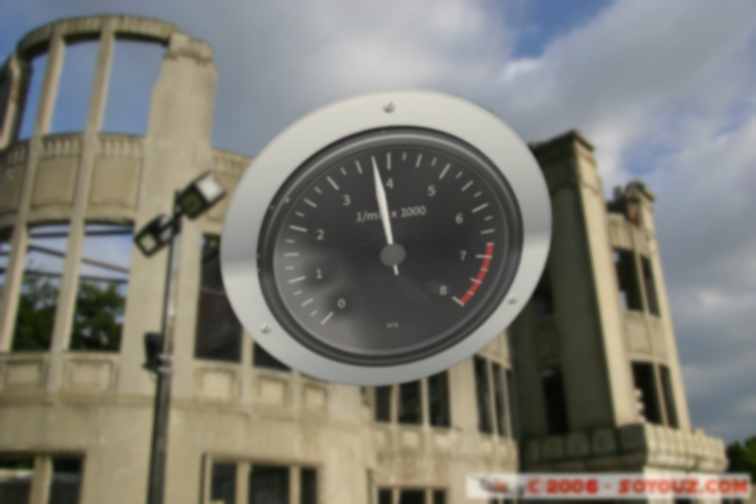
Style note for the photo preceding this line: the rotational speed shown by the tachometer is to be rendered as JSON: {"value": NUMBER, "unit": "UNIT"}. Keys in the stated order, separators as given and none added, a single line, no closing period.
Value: {"value": 3750, "unit": "rpm"}
